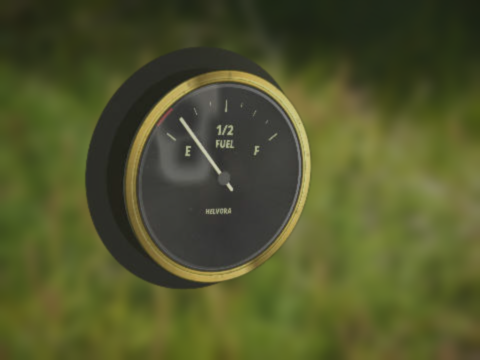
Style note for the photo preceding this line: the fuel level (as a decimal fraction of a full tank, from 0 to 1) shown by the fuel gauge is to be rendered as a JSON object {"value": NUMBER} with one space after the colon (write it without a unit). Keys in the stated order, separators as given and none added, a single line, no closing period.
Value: {"value": 0.125}
